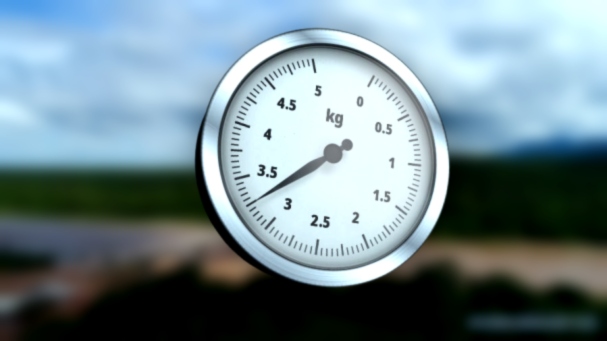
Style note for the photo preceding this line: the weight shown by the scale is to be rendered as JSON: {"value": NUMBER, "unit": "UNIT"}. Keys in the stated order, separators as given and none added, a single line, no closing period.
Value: {"value": 3.25, "unit": "kg"}
